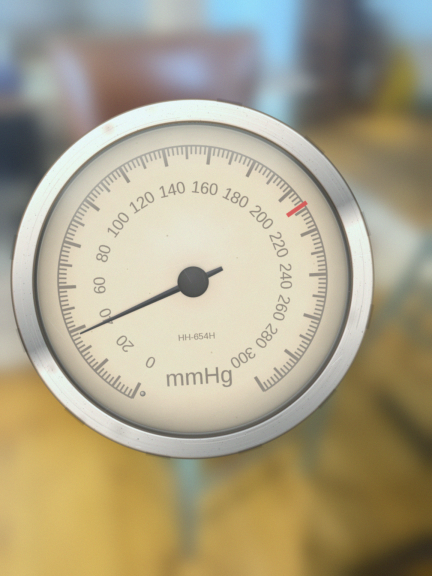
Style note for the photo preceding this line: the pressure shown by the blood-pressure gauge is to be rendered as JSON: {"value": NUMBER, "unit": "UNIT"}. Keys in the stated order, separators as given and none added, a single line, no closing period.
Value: {"value": 38, "unit": "mmHg"}
